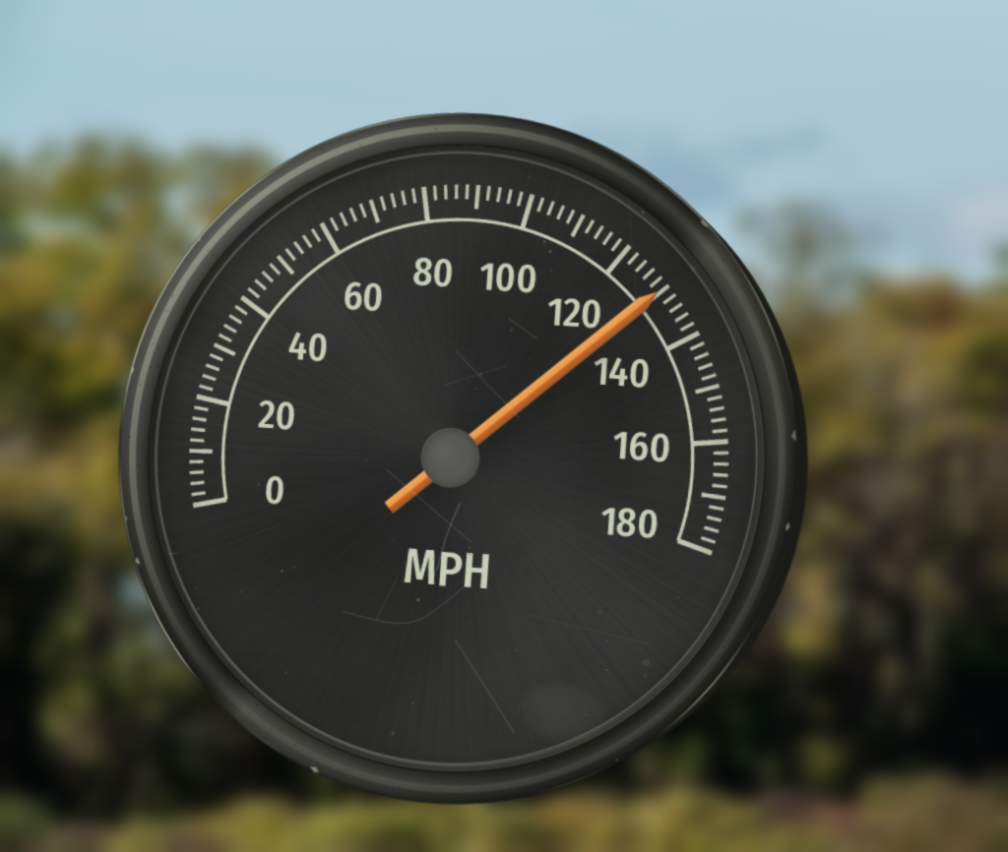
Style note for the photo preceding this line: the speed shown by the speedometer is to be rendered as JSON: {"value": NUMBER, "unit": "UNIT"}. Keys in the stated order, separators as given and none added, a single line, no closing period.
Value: {"value": 130, "unit": "mph"}
